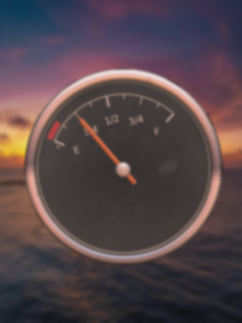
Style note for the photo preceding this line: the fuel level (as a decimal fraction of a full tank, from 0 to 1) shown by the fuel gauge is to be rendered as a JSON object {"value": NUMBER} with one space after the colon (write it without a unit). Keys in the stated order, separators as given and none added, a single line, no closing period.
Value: {"value": 0.25}
